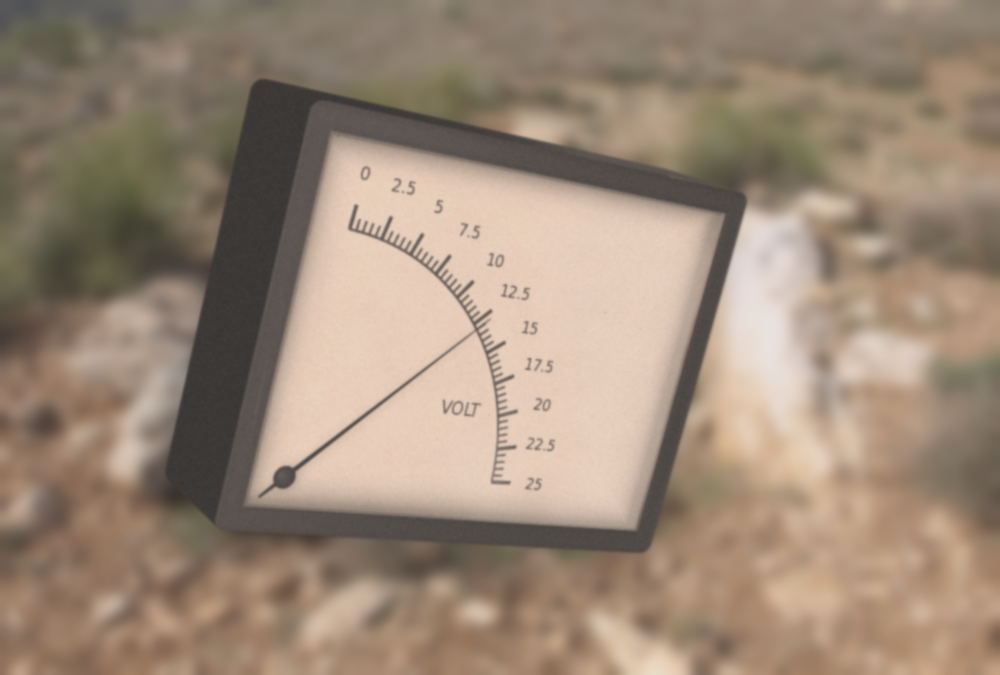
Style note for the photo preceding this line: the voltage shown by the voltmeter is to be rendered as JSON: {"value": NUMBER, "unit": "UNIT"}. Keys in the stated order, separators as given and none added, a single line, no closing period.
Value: {"value": 12.5, "unit": "V"}
